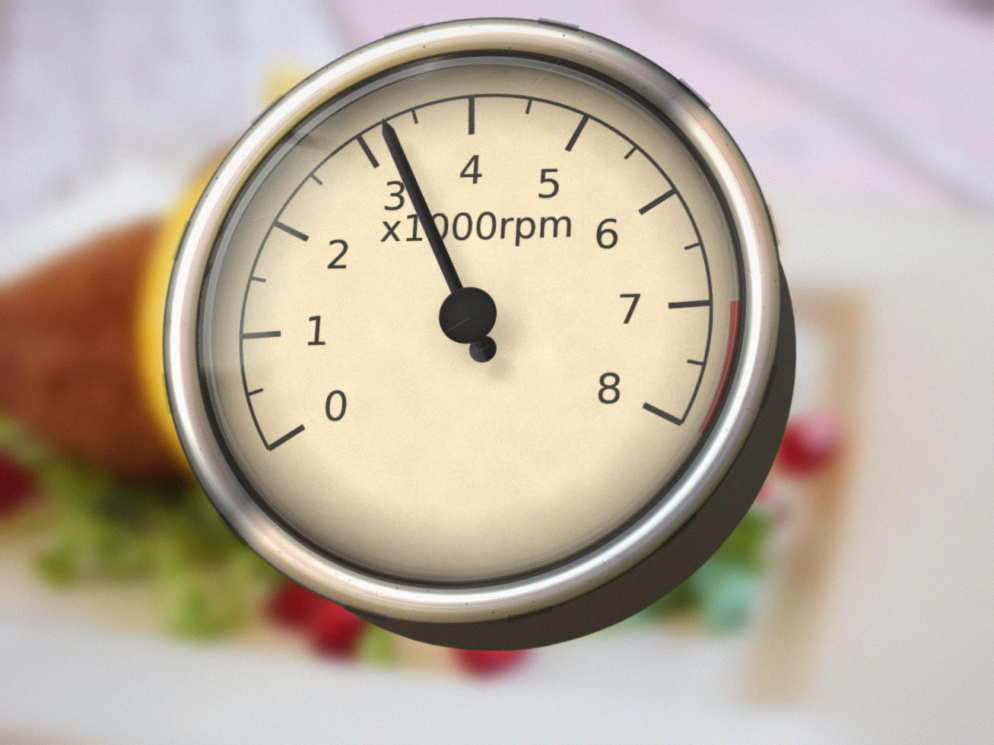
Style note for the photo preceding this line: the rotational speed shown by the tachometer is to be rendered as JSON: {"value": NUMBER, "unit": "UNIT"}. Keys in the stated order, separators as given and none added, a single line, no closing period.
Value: {"value": 3250, "unit": "rpm"}
